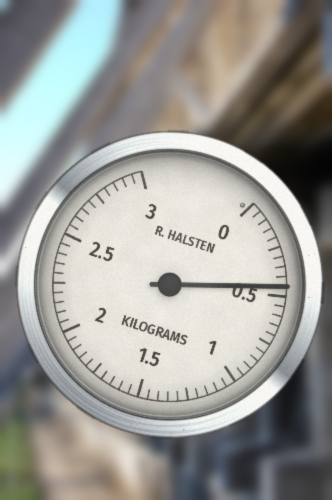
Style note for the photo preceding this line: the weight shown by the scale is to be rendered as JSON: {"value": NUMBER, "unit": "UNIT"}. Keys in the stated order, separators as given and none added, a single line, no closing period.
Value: {"value": 0.45, "unit": "kg"}
